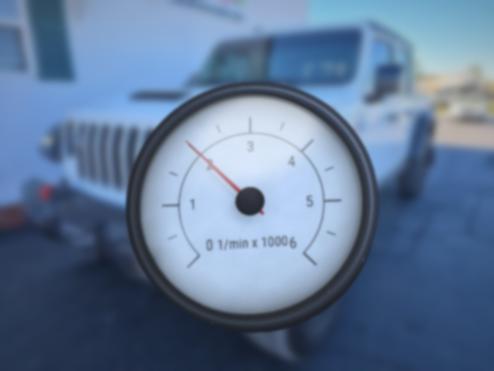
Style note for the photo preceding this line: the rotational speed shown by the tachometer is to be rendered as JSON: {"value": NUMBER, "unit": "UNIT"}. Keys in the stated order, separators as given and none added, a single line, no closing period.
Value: {"value": 2000, "unit": "rpm"}
